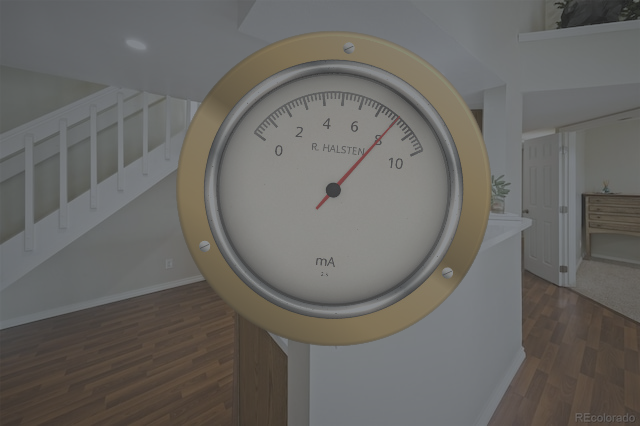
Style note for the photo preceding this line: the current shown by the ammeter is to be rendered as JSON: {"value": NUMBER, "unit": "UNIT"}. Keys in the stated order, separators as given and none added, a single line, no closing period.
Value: {"value": 8, "unit": "mA"}
